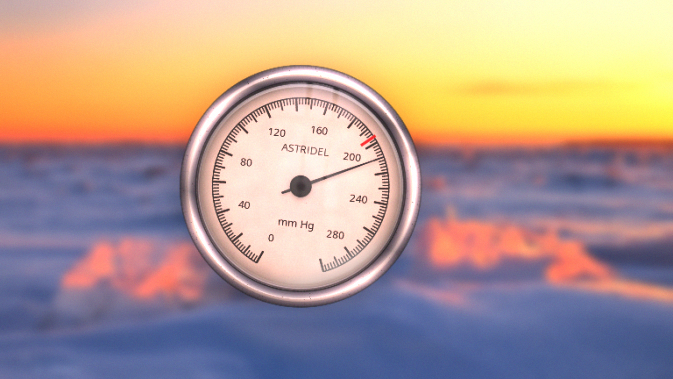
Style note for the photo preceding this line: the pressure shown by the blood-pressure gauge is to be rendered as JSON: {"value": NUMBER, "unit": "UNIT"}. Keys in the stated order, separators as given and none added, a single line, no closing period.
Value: {"value": 210, "unit": "mmHg"}
